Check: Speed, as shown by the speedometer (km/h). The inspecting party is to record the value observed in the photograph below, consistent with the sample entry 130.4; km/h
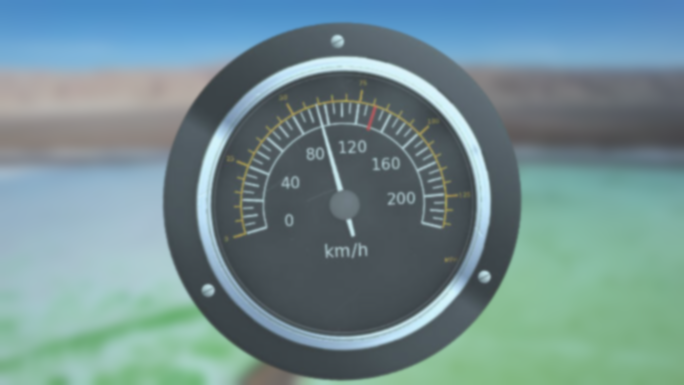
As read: 95; km/h
